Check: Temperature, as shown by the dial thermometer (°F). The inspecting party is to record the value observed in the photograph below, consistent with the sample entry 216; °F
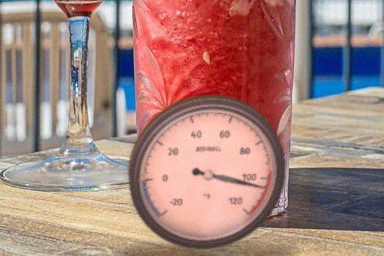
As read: 104; °F
